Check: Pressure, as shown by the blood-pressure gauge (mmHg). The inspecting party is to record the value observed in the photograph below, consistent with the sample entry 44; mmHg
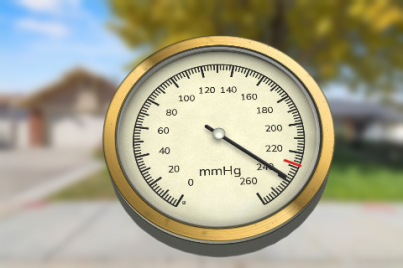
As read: 240; mmHg
